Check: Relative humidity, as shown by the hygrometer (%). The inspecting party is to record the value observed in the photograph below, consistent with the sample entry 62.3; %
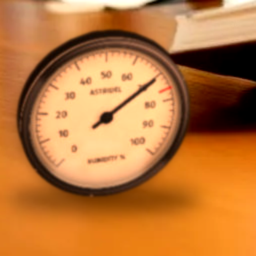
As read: 70; %
